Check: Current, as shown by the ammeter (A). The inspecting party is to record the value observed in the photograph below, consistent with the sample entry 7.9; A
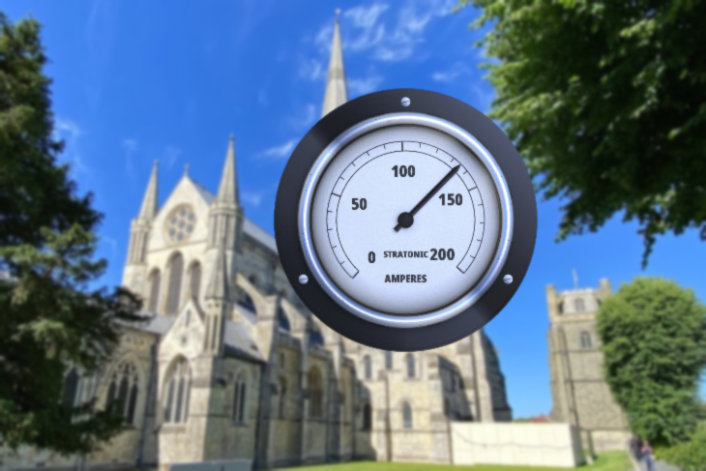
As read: 135; A
